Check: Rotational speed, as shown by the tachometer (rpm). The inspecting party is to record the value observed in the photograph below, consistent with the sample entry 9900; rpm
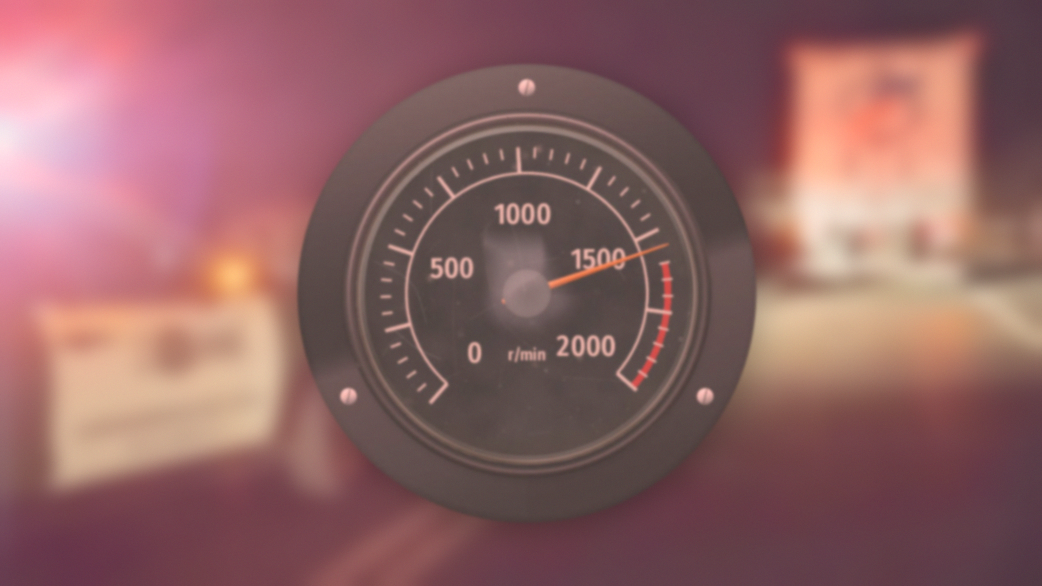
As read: 1550; rpm
